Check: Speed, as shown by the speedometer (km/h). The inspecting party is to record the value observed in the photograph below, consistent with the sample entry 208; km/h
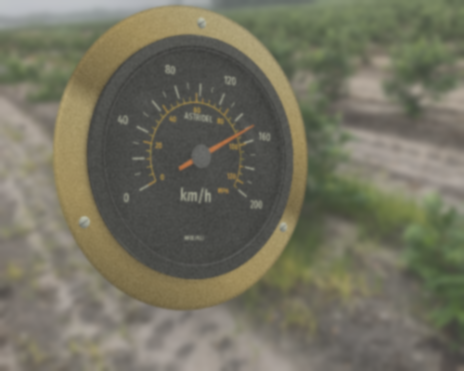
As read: 150; km/h
